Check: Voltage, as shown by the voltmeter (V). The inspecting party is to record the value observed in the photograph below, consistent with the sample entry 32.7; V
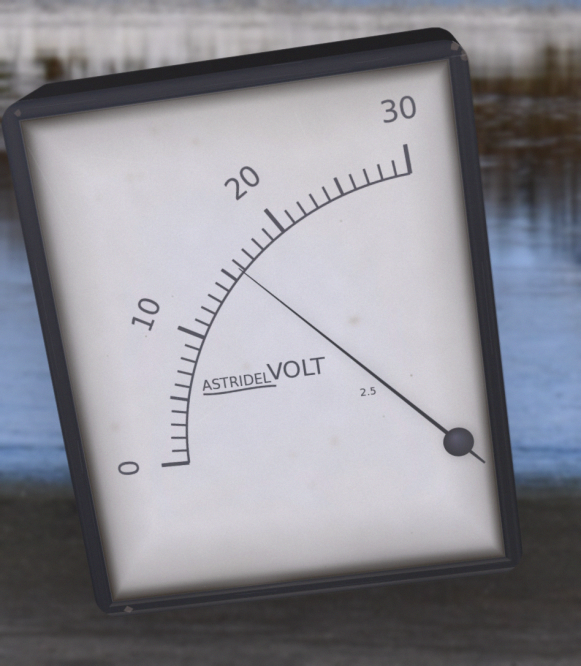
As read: 16; V
